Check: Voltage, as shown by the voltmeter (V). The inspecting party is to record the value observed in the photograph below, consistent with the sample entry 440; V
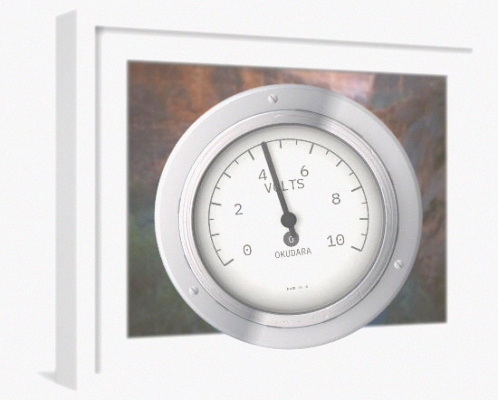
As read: 4.5; V
